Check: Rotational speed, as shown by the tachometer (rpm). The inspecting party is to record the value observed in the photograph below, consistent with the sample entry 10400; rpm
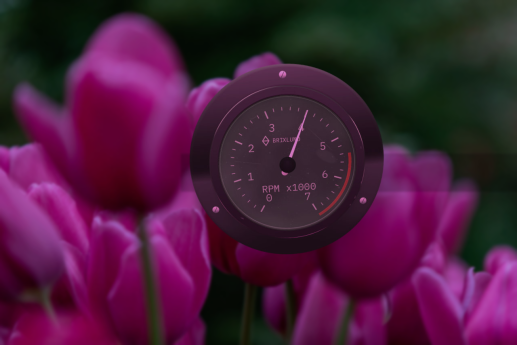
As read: 4000; rpm
